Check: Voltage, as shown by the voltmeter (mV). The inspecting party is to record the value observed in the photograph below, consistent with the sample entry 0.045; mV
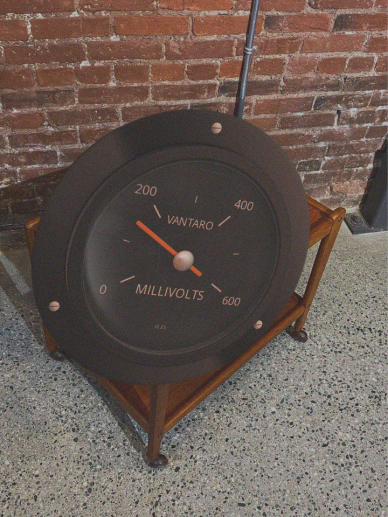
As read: 150; mV
